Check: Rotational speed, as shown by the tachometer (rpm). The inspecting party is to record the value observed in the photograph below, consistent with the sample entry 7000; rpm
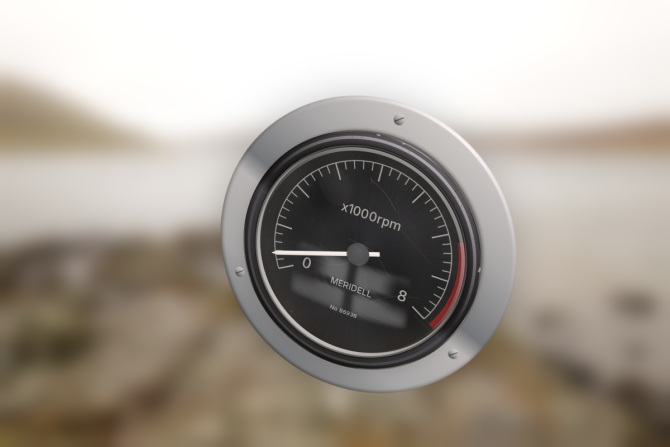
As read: 400; rpm
